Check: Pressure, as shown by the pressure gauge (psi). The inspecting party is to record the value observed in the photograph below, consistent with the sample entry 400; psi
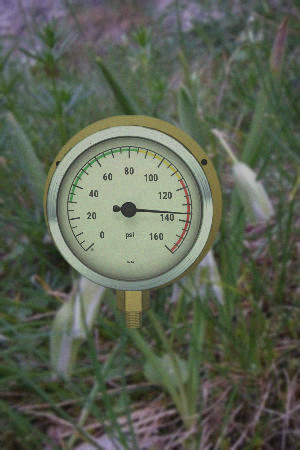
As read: 135; psi
